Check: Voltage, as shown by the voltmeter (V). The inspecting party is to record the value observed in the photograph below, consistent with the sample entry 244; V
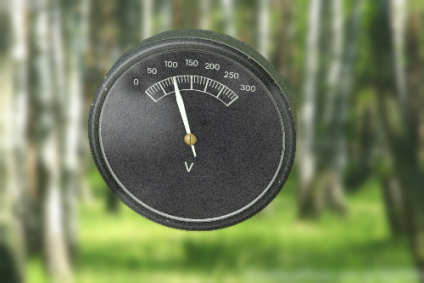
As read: 100; V
